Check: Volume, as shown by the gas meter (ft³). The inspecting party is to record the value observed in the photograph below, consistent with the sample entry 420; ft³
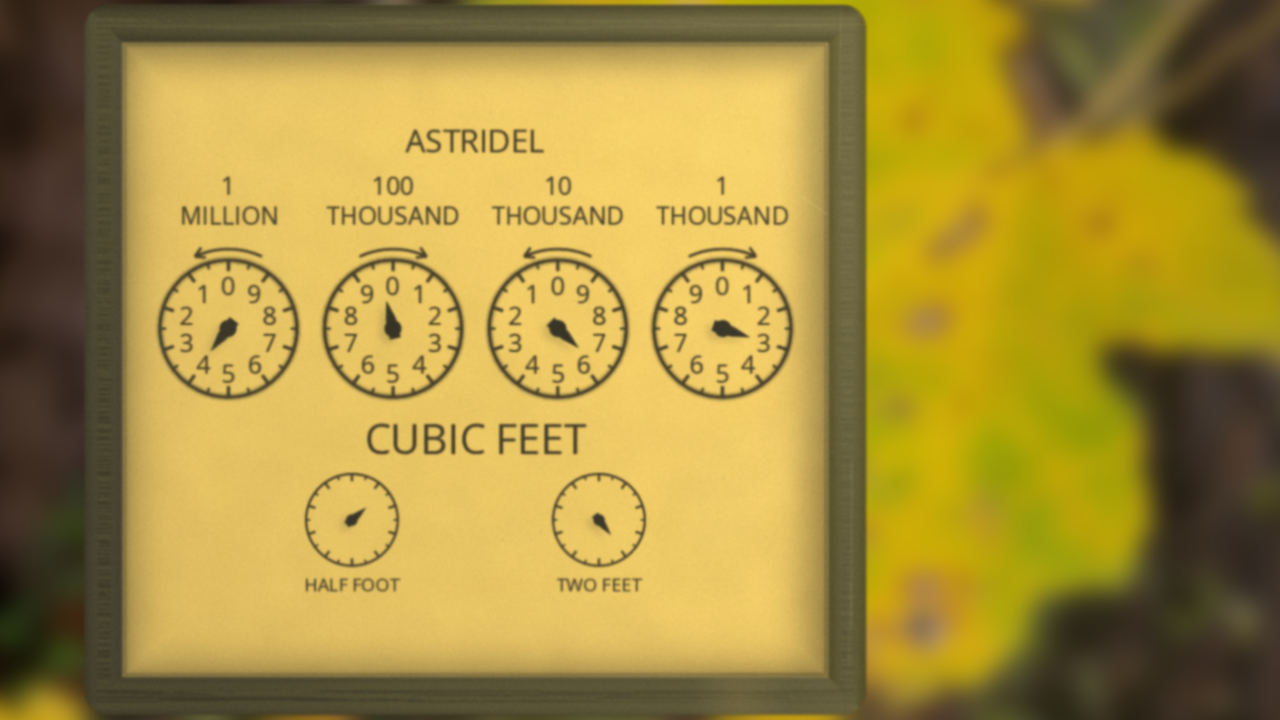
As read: 396300; ft³
